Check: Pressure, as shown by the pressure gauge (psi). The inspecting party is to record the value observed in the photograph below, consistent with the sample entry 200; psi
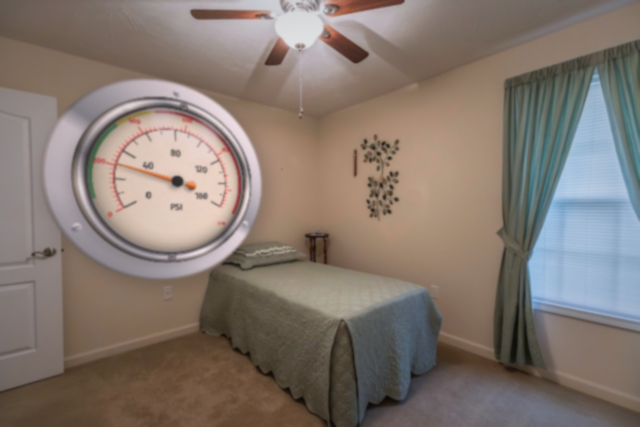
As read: 30; psi
